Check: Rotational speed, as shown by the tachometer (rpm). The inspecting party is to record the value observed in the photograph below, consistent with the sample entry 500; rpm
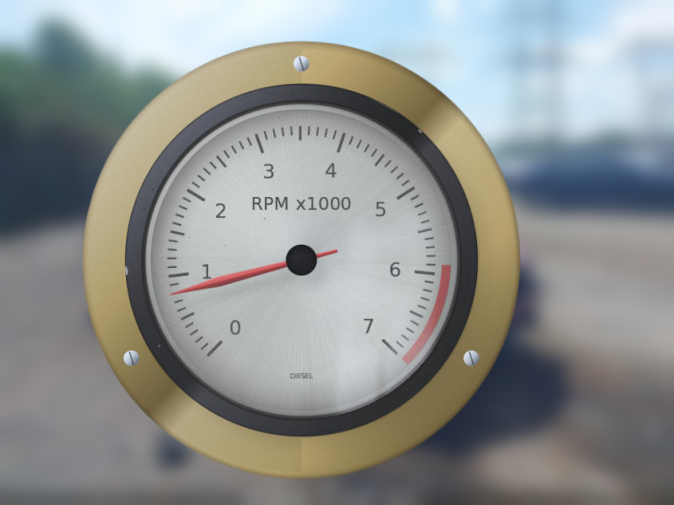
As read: 800; rpm
